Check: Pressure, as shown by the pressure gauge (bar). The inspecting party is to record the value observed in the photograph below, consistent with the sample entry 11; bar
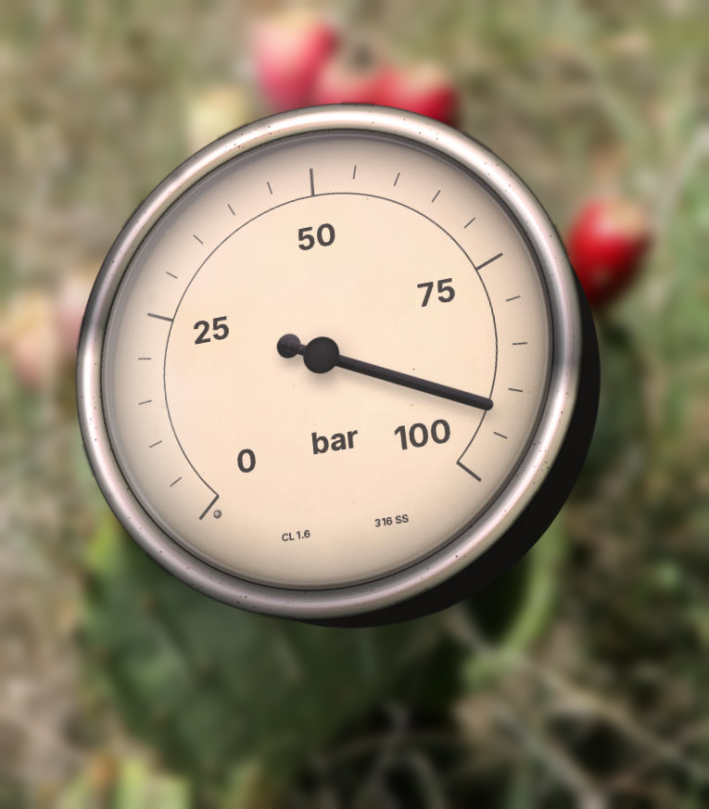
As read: 92.5; bar
